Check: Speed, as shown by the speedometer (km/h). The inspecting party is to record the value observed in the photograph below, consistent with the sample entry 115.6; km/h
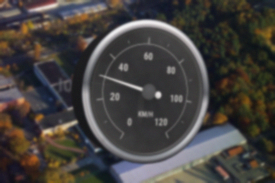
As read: 30; km/h
